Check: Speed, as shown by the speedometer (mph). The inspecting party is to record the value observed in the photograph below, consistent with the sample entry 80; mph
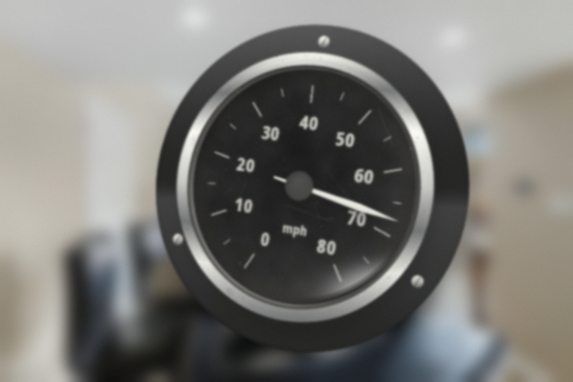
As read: 67.5; mph
